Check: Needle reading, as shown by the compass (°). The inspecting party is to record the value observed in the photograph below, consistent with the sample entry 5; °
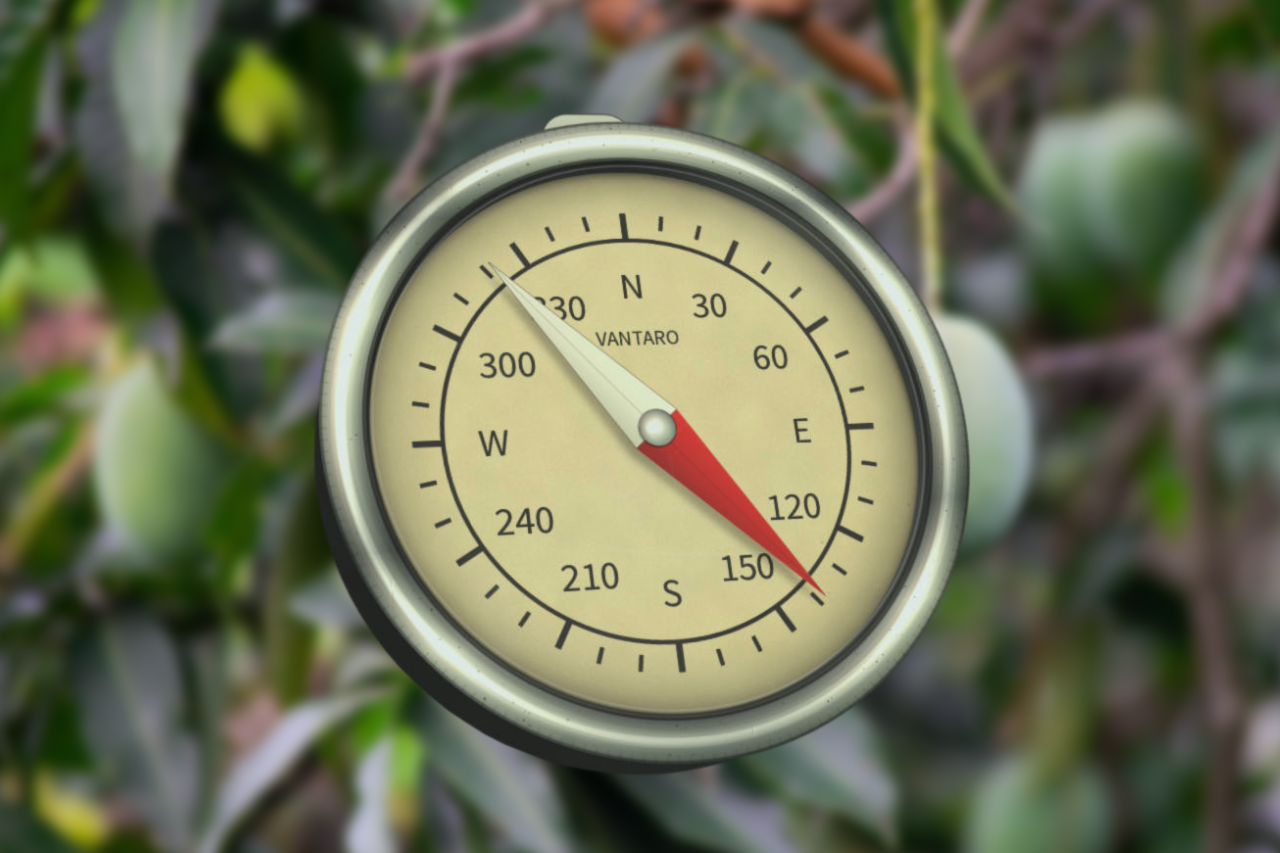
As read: 140; °
